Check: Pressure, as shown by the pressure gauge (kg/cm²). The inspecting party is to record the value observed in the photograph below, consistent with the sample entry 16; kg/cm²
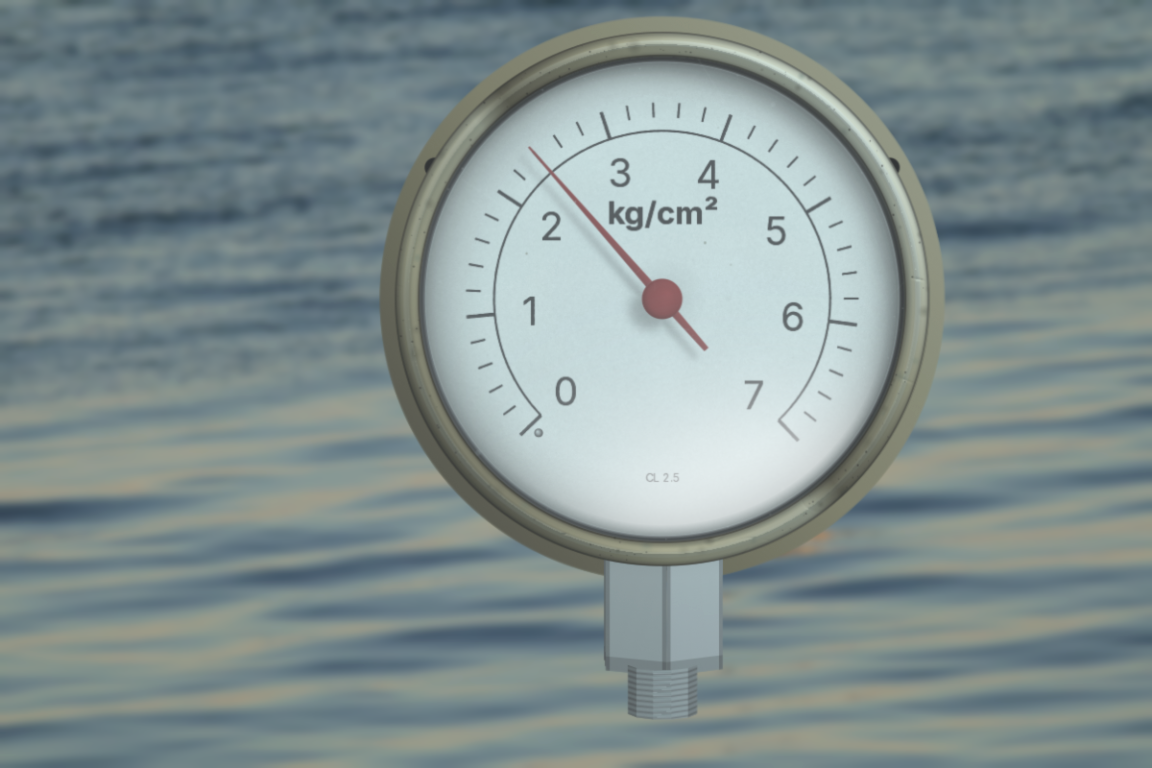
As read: 2.4; kg/cm²
